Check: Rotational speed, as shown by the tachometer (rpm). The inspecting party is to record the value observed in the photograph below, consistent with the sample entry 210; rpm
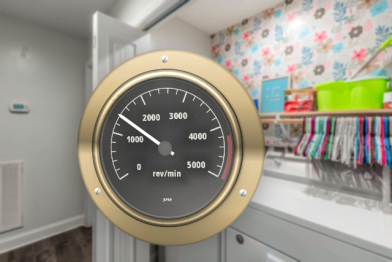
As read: 1400; rpm
